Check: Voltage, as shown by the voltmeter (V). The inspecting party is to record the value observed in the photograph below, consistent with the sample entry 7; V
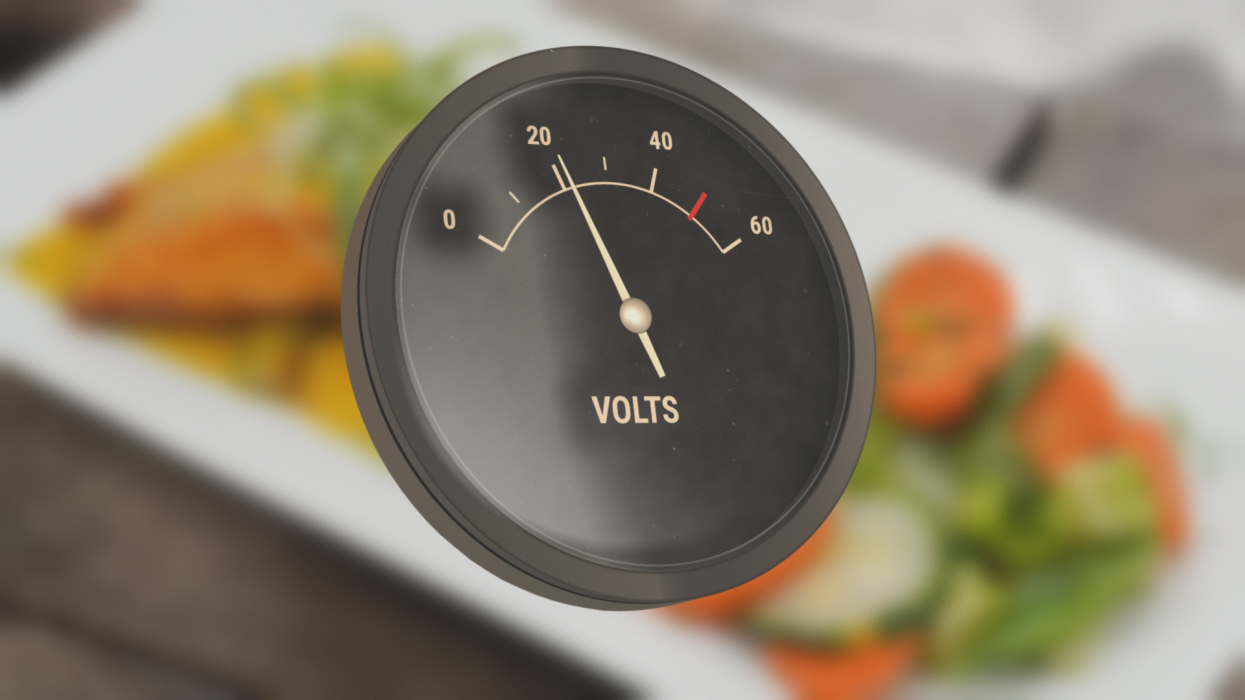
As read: 20; V
